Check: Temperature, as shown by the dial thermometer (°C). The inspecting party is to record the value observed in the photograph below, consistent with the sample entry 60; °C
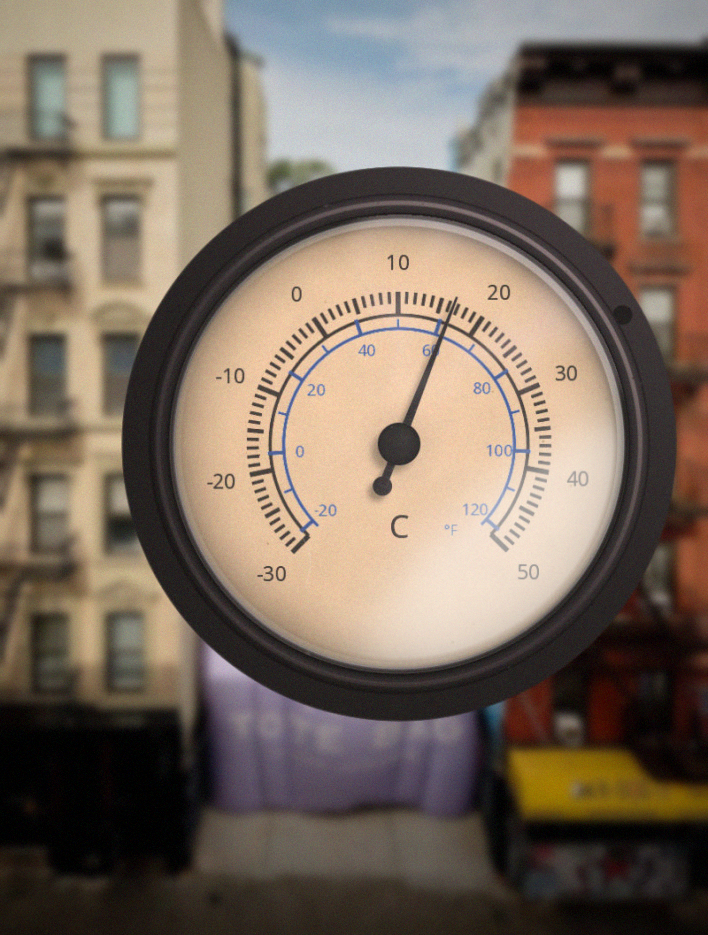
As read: 16.5; °C
